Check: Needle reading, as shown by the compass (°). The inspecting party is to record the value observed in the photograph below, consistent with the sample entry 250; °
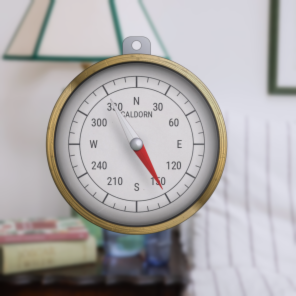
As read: 150; °
